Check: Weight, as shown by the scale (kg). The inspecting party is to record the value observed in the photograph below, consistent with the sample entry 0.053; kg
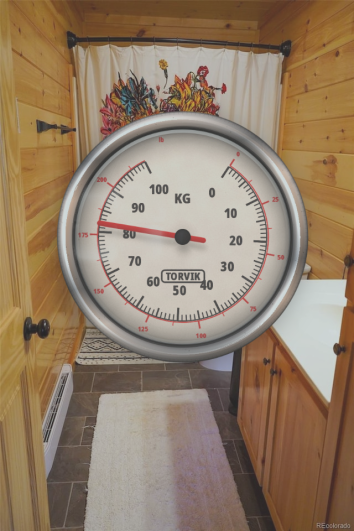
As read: 82; kg
